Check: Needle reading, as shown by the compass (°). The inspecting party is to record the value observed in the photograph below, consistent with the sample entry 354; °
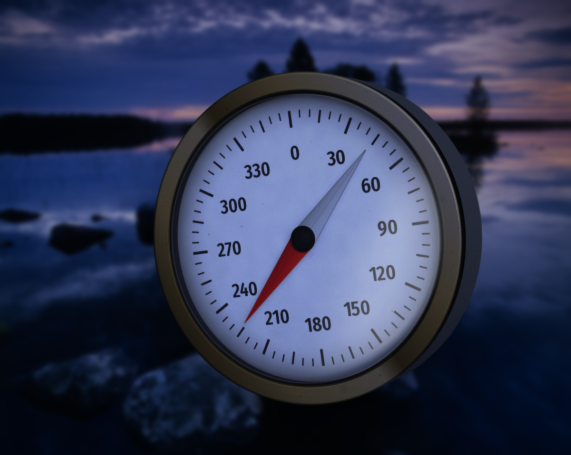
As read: 225; °
